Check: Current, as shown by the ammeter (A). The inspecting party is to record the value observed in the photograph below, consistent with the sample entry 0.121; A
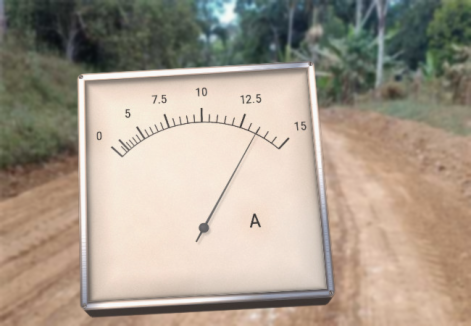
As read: 13.5; A
